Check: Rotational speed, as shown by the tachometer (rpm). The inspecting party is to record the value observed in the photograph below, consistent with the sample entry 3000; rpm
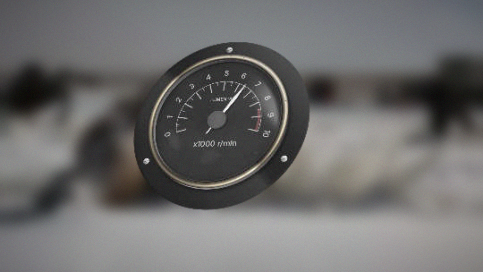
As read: 6500; rpm
